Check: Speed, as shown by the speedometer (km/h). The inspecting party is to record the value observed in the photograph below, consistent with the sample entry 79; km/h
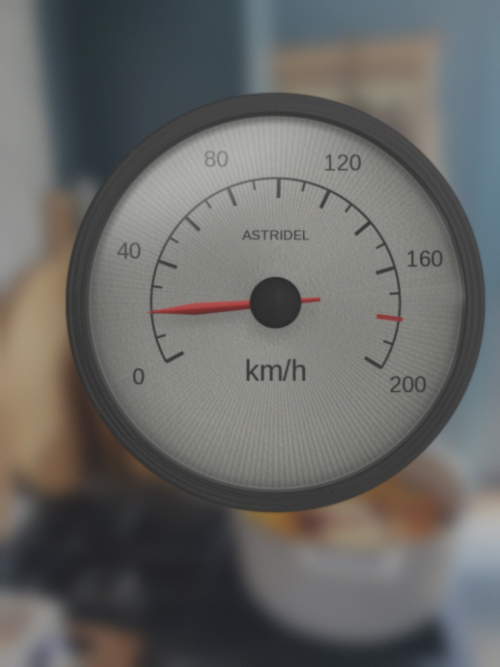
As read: 20; km/h
